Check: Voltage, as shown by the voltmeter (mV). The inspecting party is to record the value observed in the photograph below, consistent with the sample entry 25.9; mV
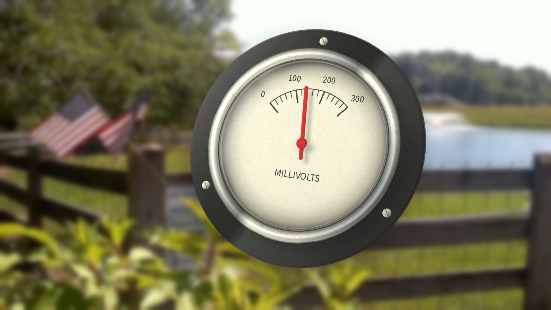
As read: 140; mV
